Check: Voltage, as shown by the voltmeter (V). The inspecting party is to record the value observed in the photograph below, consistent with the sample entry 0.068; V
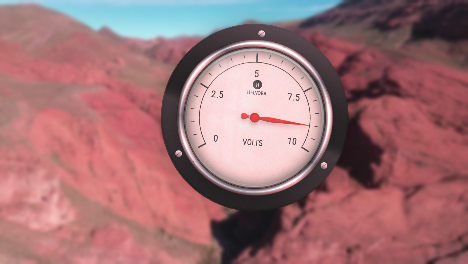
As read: 9; V
